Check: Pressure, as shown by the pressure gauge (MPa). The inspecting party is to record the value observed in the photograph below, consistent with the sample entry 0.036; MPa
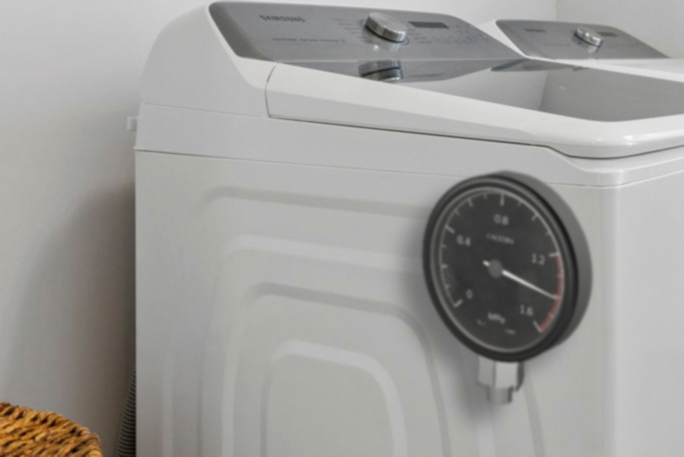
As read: 1.4; MPa
